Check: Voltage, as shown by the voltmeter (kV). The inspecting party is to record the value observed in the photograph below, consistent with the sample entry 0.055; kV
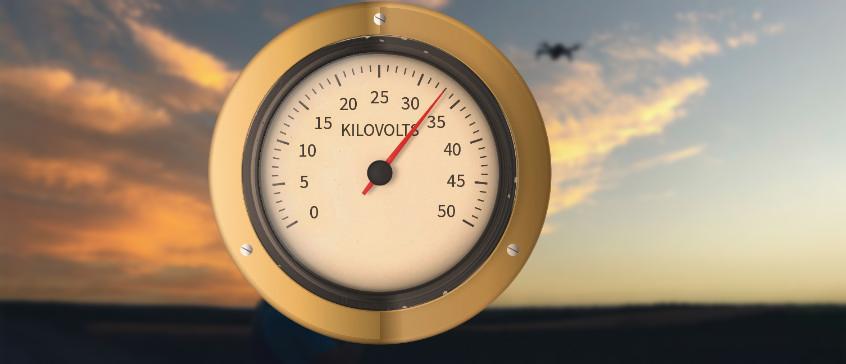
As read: 33; kV
